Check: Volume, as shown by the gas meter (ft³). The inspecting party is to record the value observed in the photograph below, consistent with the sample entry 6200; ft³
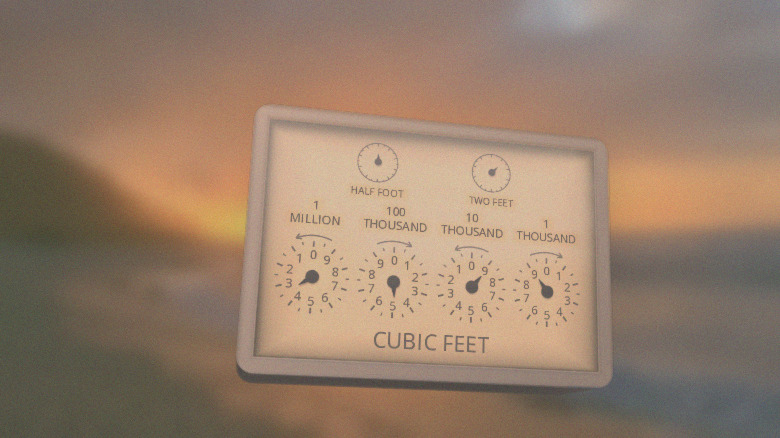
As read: 348900; ft³
